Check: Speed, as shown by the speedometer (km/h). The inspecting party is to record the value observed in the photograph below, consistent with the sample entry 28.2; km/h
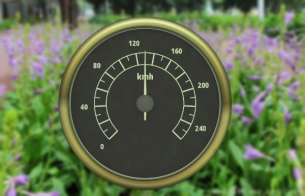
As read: 130; km/h
